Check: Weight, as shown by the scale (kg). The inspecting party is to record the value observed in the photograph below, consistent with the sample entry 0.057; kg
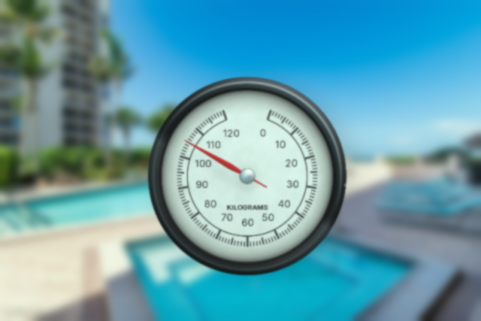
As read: 105; kg
